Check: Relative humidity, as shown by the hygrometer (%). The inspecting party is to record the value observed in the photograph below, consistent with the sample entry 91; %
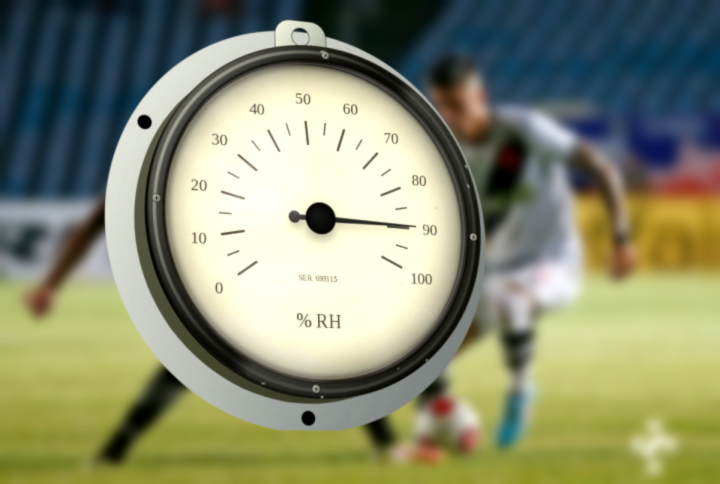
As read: 90; %
